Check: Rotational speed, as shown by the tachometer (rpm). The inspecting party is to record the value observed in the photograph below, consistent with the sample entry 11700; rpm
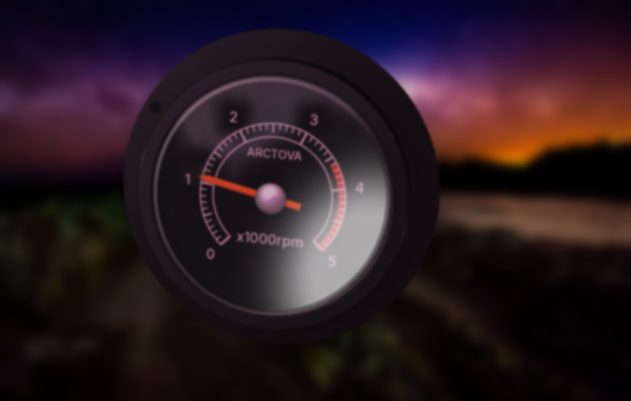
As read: 1100; rpm
